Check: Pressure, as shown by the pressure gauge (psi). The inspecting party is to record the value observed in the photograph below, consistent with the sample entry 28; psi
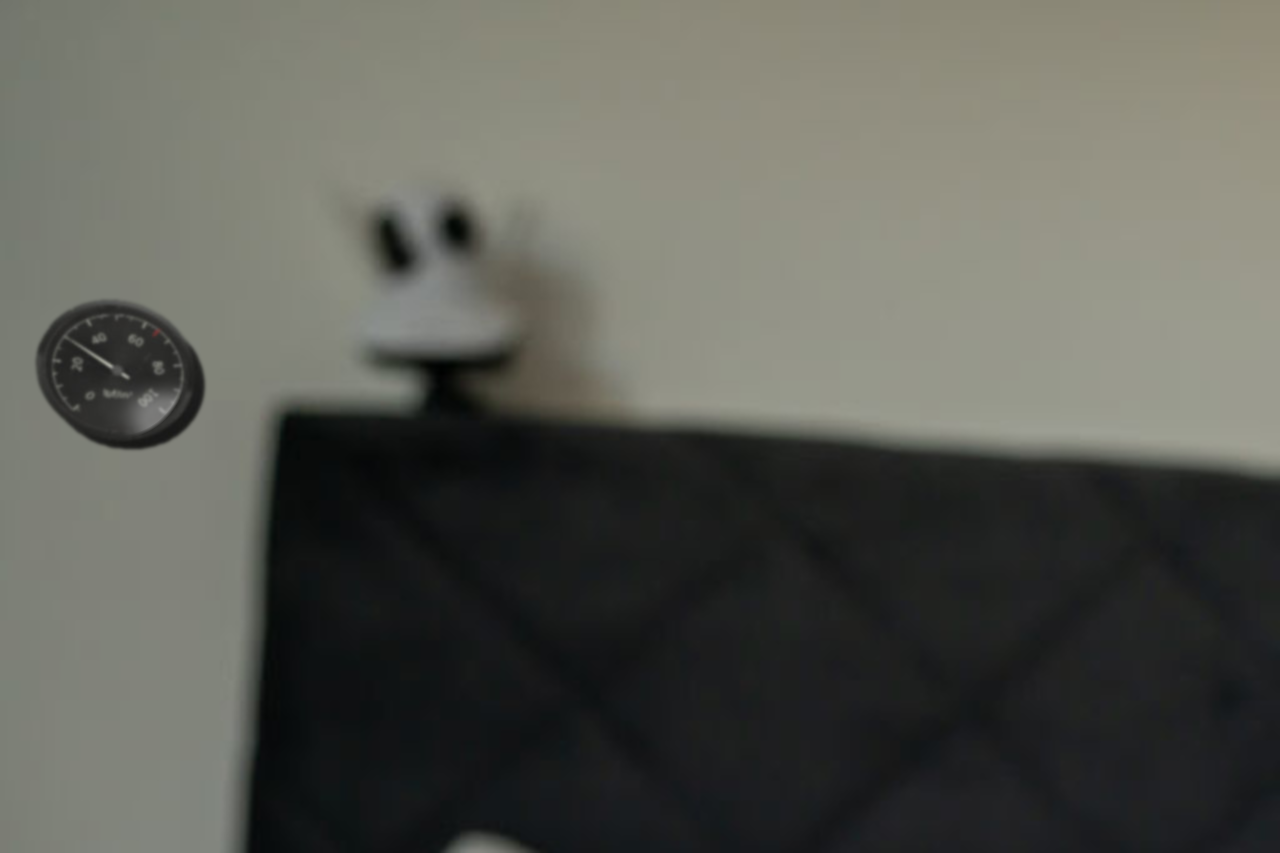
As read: 30; psi
